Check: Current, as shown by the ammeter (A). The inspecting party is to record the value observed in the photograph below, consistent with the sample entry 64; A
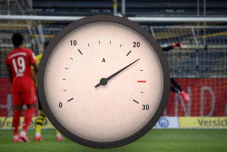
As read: 22; A
